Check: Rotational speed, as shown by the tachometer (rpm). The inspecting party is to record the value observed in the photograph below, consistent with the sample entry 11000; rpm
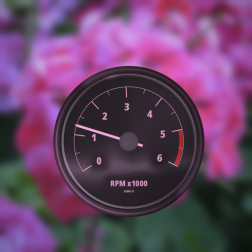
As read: 1250; rpm
